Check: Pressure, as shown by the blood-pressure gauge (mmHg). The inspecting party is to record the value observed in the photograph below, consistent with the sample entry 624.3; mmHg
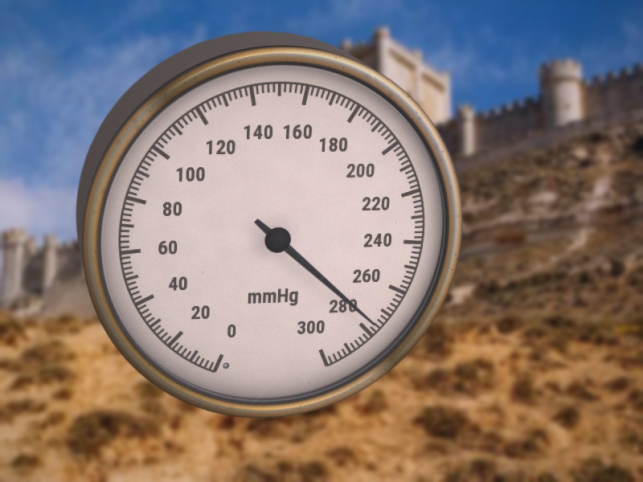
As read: 276; mmHg
